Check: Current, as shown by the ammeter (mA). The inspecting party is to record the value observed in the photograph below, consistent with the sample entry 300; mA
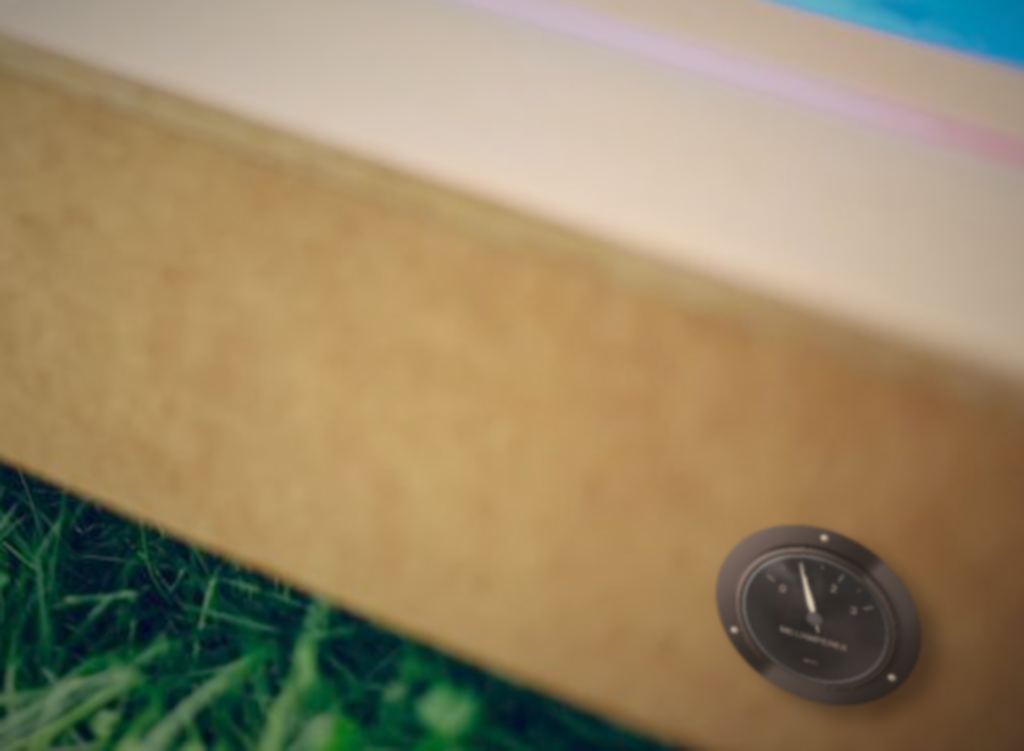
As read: 1; mA
